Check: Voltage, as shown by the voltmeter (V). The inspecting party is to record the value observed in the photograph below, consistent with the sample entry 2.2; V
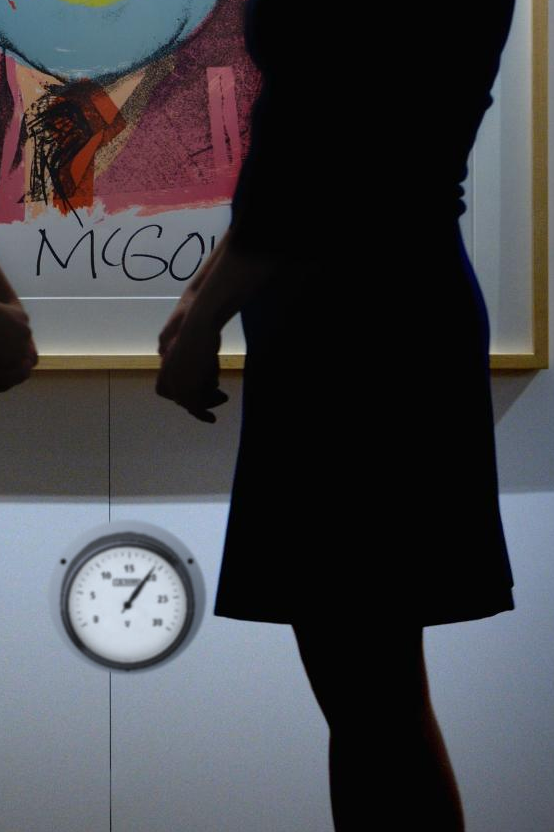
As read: 19; V
